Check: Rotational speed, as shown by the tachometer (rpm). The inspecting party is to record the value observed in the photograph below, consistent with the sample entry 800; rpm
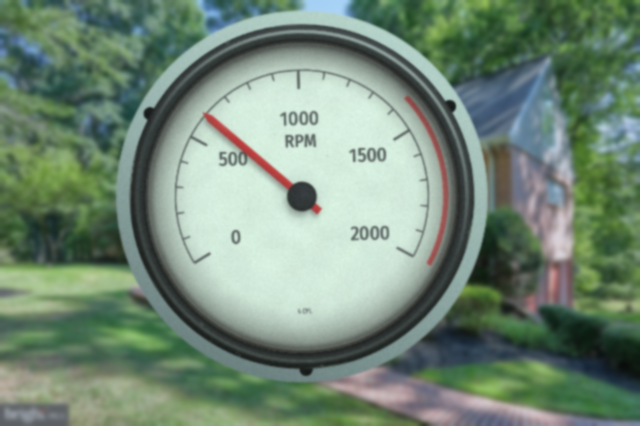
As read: 600; rpm
